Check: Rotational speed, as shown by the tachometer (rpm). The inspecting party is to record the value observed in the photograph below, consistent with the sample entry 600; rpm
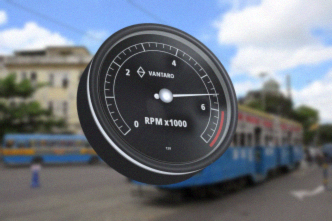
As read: 5600; rpm
